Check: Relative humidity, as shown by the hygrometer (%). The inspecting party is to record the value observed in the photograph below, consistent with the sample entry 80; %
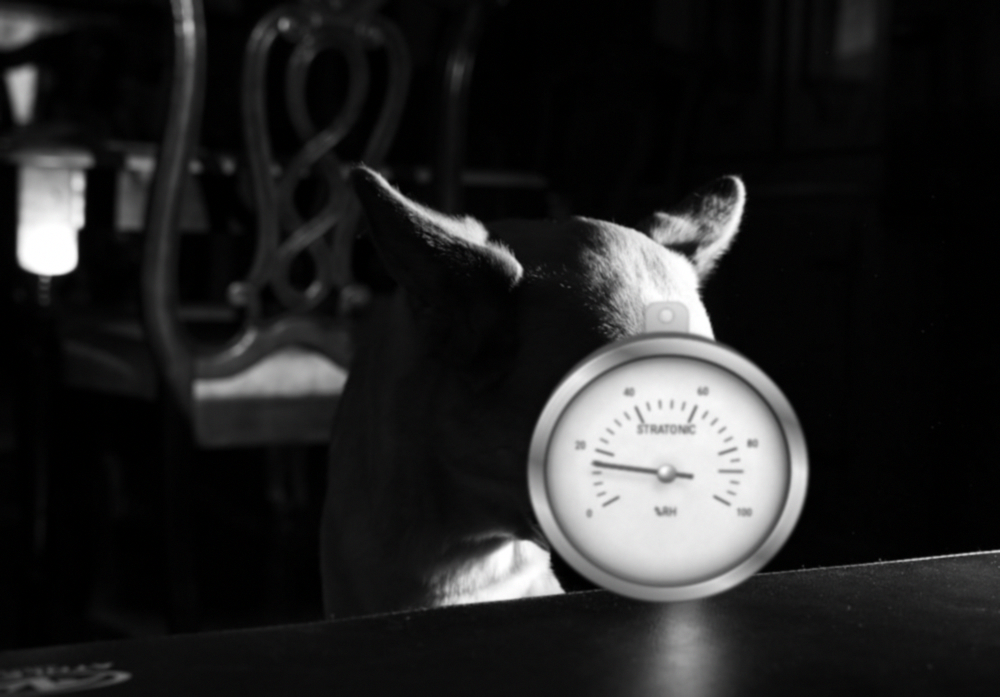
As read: 16; %
